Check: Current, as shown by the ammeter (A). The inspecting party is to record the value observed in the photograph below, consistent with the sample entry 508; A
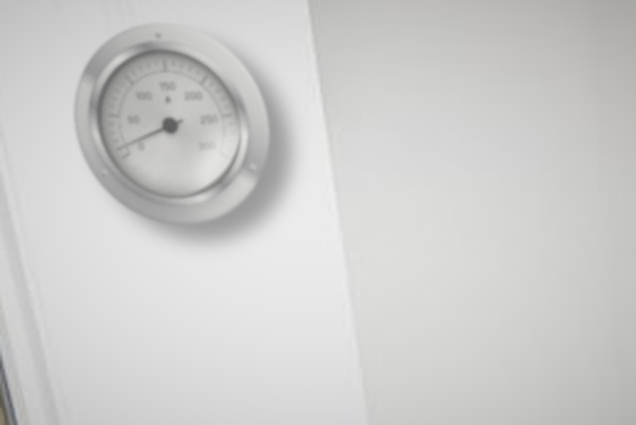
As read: 10; A
